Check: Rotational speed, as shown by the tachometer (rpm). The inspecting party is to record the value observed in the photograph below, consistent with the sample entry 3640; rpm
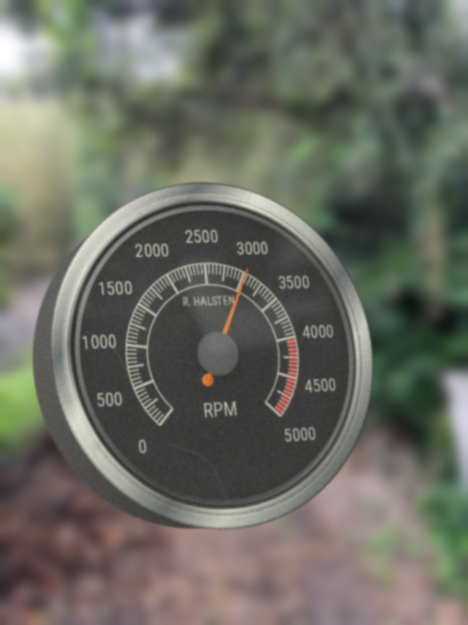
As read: 3000; rpm
